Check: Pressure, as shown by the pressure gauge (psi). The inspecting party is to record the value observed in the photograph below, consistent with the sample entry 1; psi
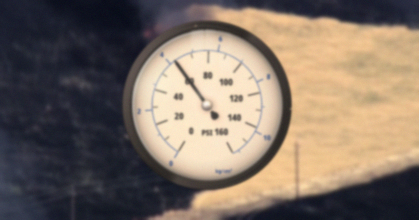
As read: 60; psi
